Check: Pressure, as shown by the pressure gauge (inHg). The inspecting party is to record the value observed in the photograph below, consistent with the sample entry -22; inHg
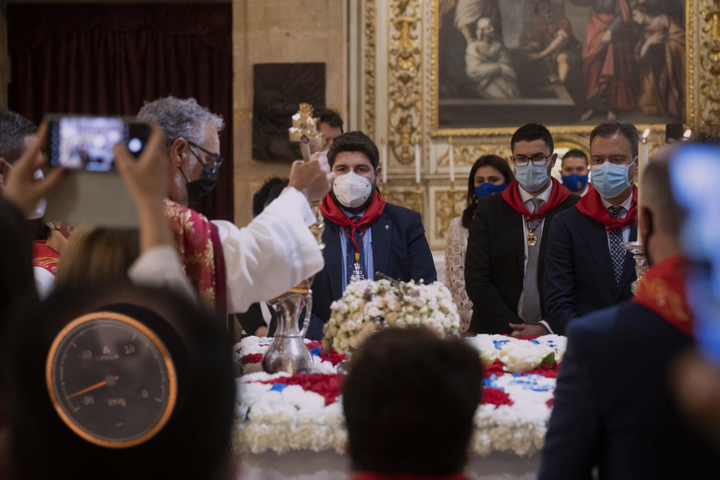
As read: -28; inHg
